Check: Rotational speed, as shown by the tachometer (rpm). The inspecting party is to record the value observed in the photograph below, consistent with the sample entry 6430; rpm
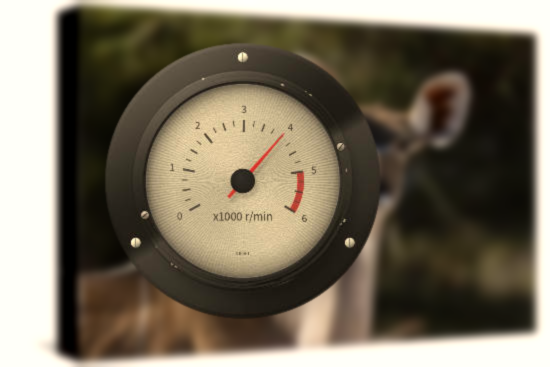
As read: 4000; rpm
